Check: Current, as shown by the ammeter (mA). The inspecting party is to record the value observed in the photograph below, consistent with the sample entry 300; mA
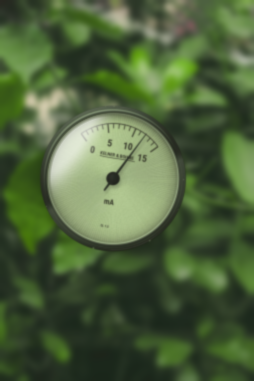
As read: 12; mA
